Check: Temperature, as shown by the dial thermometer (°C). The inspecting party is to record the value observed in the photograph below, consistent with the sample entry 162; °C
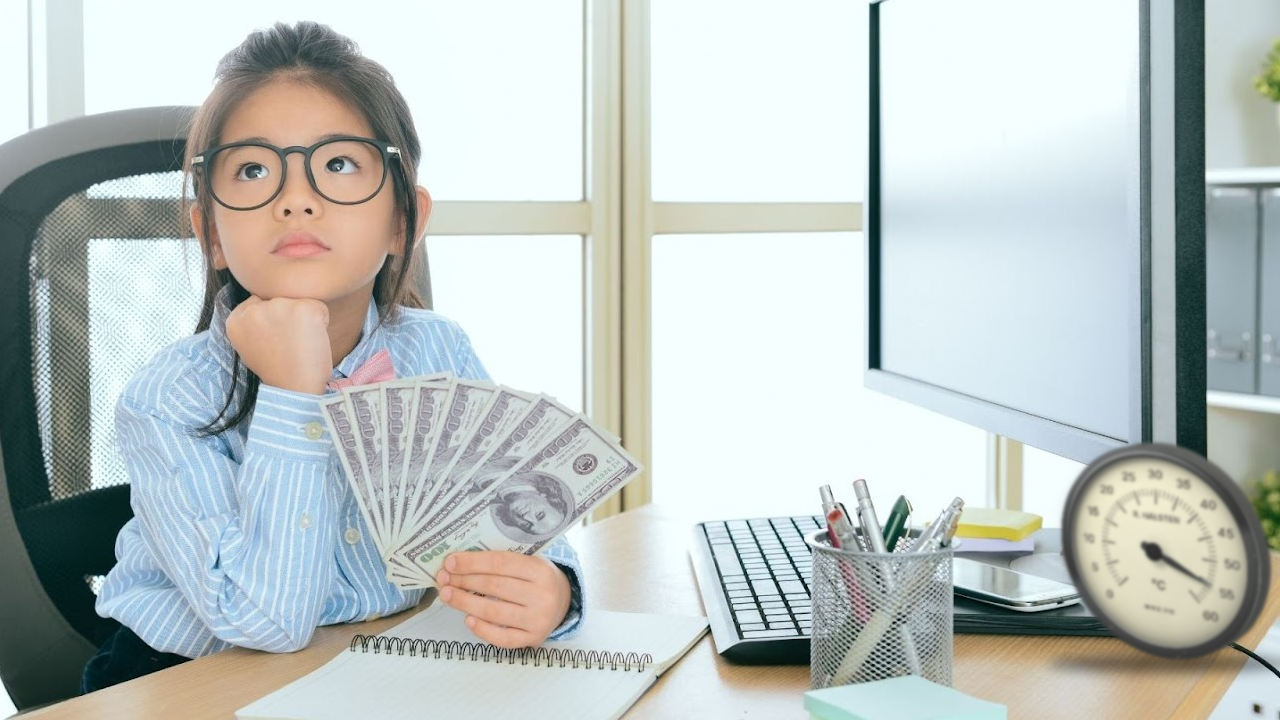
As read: 55; °C
